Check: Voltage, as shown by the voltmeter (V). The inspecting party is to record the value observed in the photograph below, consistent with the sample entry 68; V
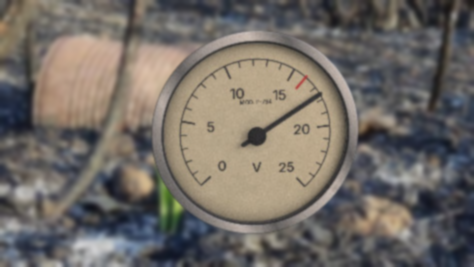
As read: 17.5; V
